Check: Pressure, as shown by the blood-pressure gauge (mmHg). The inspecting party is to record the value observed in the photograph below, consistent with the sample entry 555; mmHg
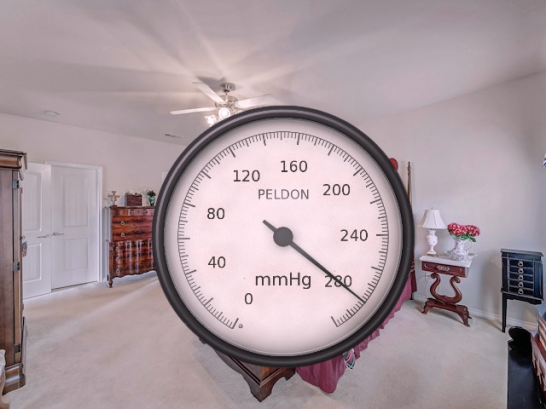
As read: 280; mmHg
